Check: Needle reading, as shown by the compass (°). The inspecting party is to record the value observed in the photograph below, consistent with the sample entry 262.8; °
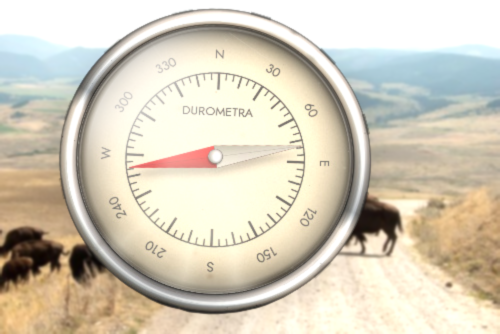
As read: 260; °
